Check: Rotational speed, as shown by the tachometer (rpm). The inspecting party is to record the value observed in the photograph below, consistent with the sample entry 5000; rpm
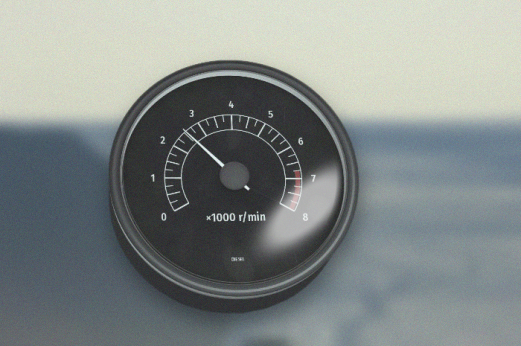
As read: 2500; rpm
